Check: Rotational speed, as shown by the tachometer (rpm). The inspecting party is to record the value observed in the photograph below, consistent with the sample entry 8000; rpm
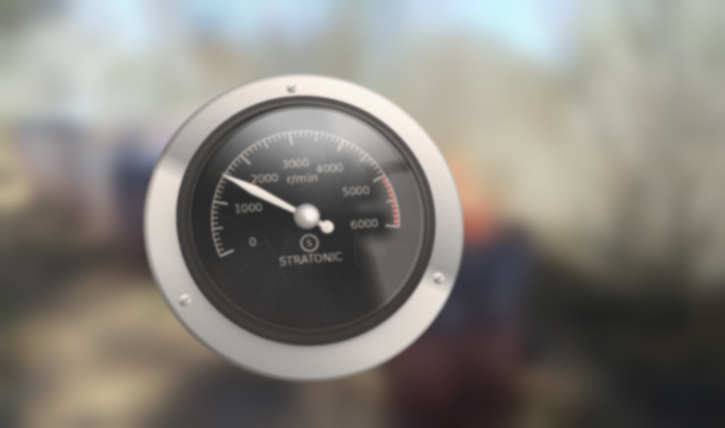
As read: 1500; rpm
